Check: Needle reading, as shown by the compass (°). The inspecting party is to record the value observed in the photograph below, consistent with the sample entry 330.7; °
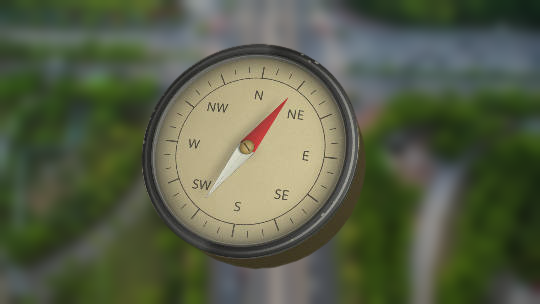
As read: 30; °
